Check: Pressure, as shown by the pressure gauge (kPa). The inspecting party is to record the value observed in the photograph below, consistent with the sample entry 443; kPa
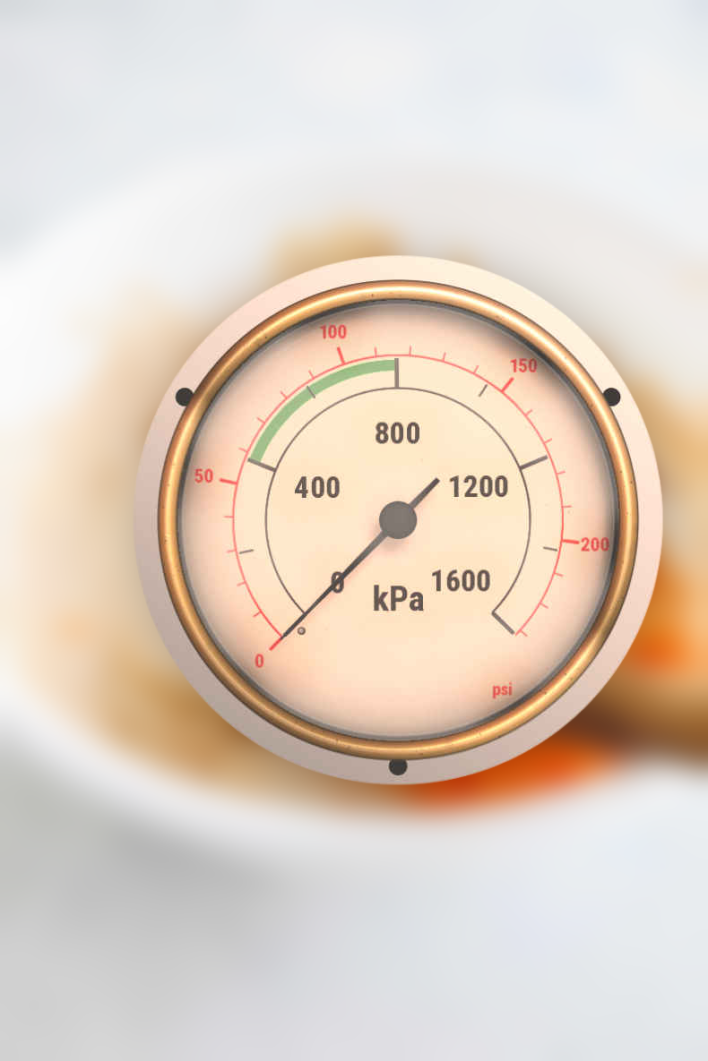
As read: 0; kPa
